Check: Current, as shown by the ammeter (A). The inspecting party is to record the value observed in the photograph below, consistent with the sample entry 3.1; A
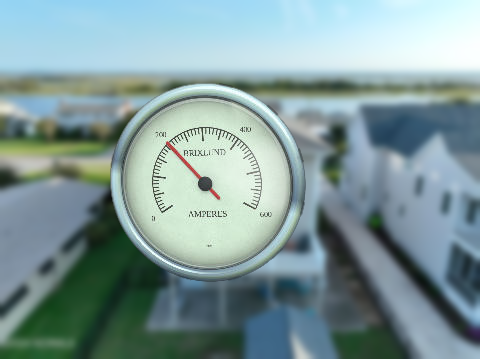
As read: 200; A
